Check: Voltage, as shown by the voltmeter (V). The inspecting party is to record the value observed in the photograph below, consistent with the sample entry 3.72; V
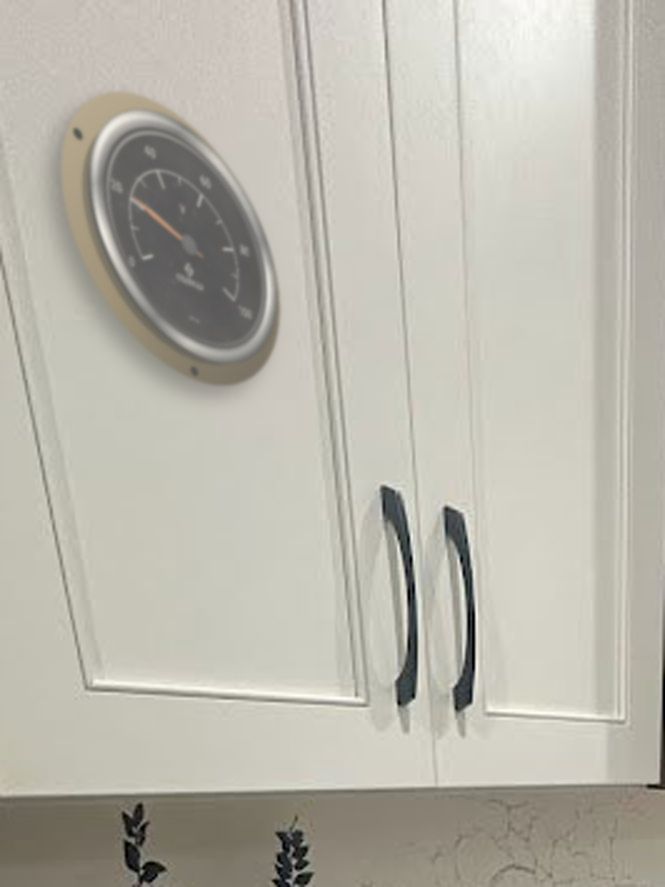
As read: 20; V
